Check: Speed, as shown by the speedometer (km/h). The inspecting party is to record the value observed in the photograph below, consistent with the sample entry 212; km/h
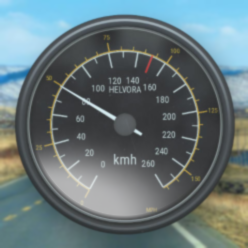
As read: 80; km/h
